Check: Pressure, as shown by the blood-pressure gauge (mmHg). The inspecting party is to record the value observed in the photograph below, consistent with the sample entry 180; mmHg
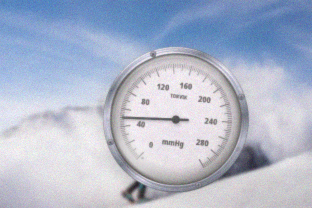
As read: 50; mmHg
